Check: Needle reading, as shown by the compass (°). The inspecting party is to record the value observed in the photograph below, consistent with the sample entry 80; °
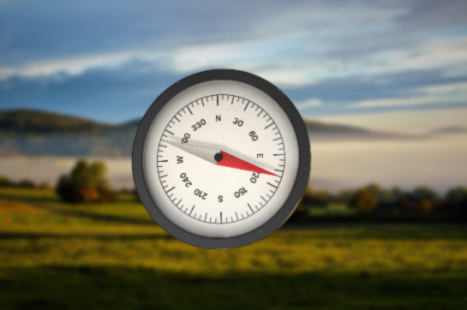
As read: 110; °
